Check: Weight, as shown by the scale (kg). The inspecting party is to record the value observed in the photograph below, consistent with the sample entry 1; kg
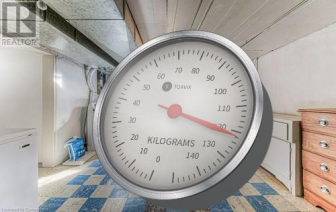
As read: 122; kg
